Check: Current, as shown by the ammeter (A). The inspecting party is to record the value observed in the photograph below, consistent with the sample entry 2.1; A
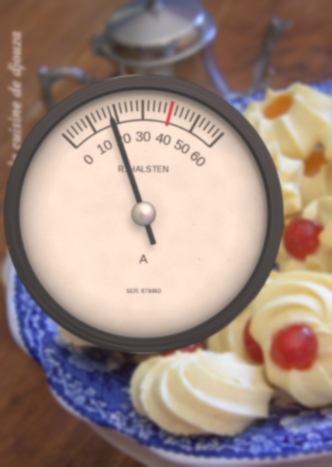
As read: 18; A
